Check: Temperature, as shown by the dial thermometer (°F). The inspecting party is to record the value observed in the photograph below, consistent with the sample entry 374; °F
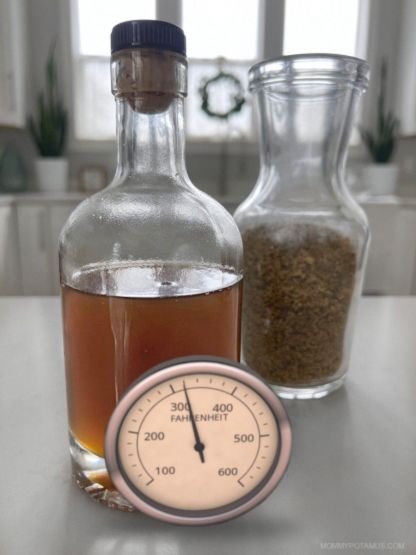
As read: 320; °F
